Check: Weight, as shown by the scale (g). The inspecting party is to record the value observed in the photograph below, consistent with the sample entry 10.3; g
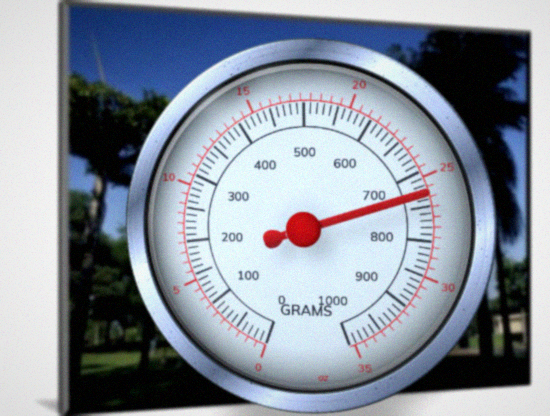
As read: 730; g
